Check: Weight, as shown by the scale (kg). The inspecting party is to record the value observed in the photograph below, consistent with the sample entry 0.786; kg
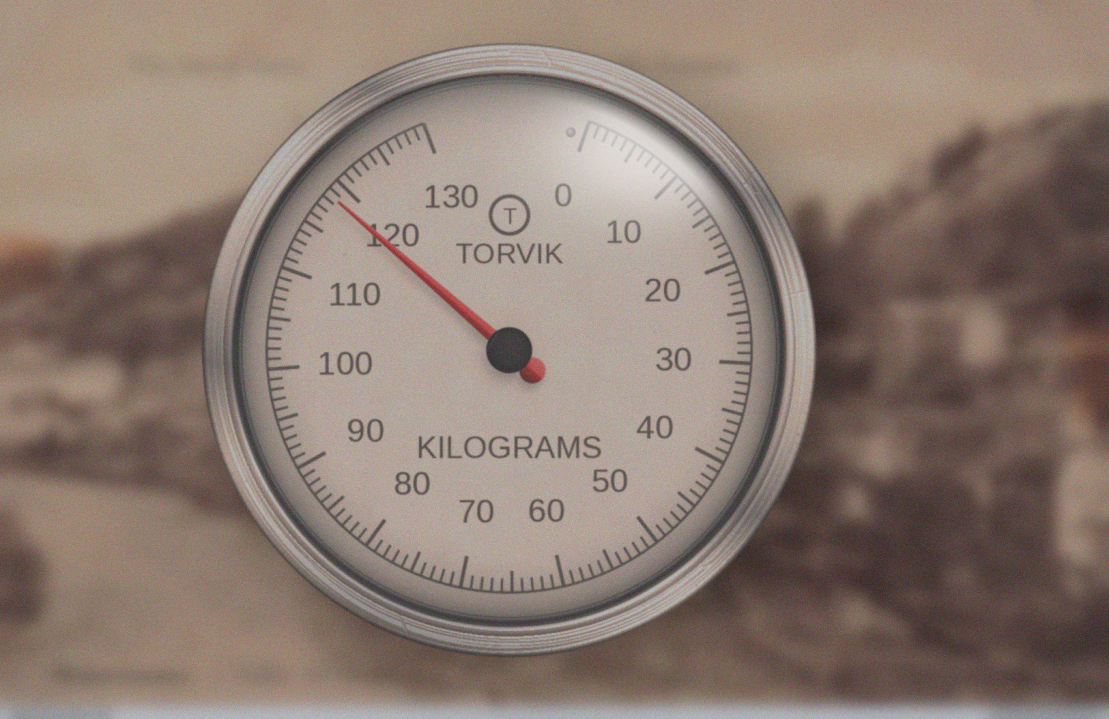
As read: 118.5; kg
